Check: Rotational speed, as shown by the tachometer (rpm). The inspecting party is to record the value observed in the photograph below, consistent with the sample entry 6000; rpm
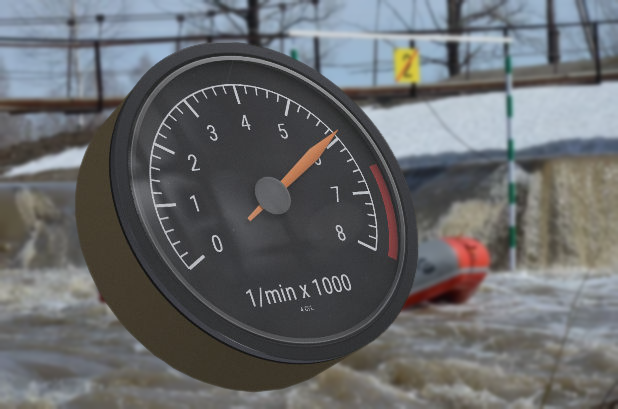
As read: 5900; rpm
